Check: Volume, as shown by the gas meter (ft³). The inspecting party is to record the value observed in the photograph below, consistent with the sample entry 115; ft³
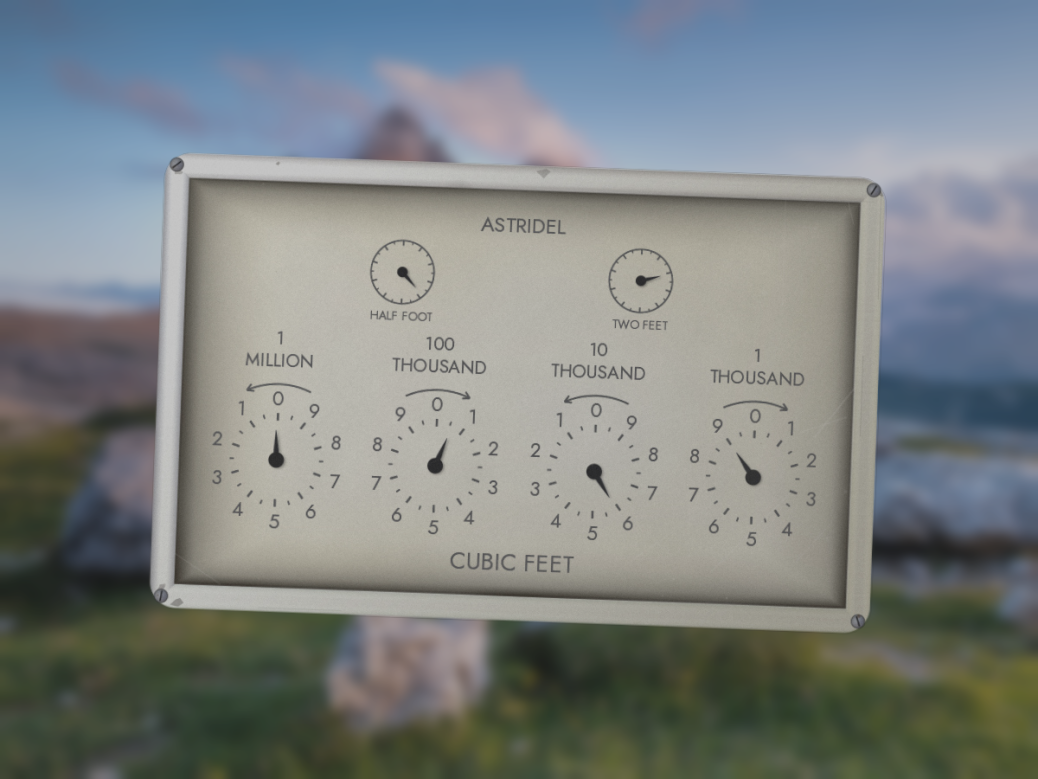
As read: 5900; ft³
